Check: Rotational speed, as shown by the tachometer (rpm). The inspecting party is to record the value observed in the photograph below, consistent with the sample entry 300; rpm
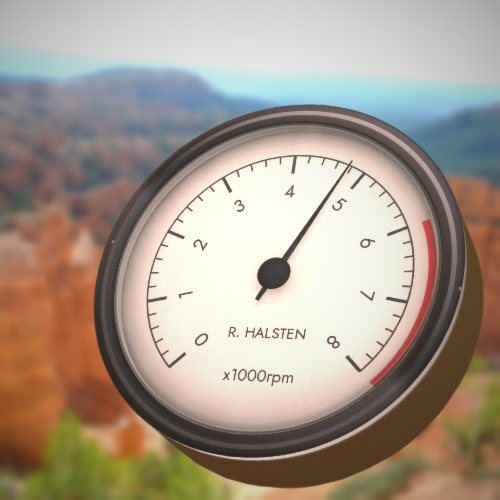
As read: 4800; rpm
